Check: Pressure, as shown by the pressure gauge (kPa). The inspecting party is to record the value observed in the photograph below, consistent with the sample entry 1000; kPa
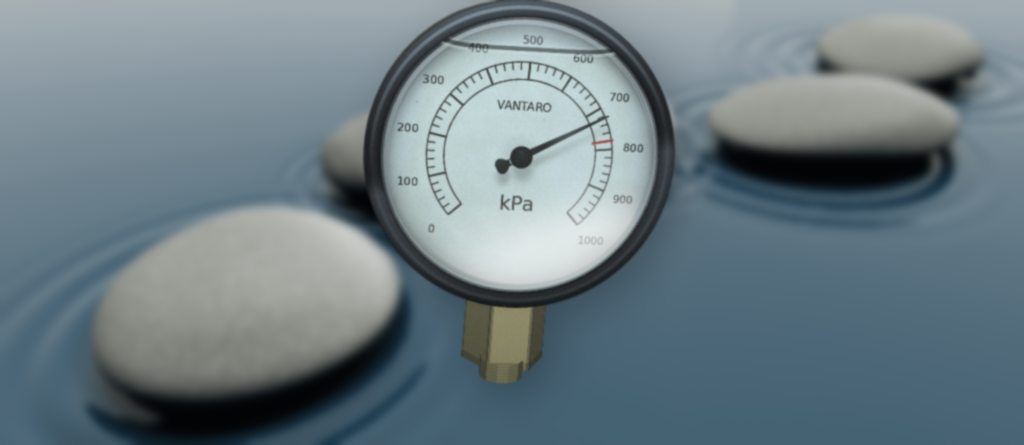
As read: 720; kPa
